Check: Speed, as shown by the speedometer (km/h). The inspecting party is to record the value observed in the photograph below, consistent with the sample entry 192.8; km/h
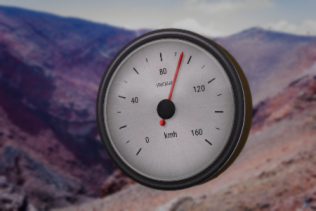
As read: 95; km/h
